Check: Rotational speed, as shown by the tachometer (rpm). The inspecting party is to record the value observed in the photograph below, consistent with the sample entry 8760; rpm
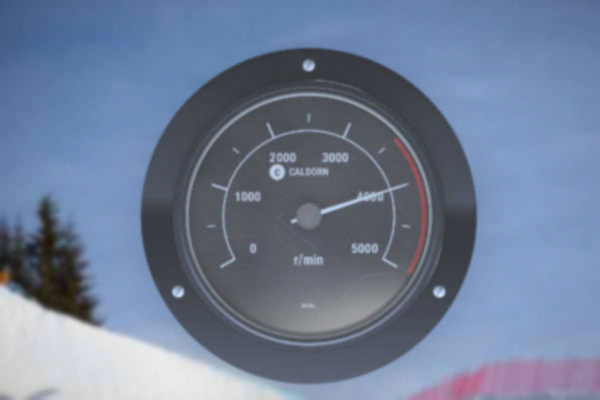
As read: 4000; rpm
